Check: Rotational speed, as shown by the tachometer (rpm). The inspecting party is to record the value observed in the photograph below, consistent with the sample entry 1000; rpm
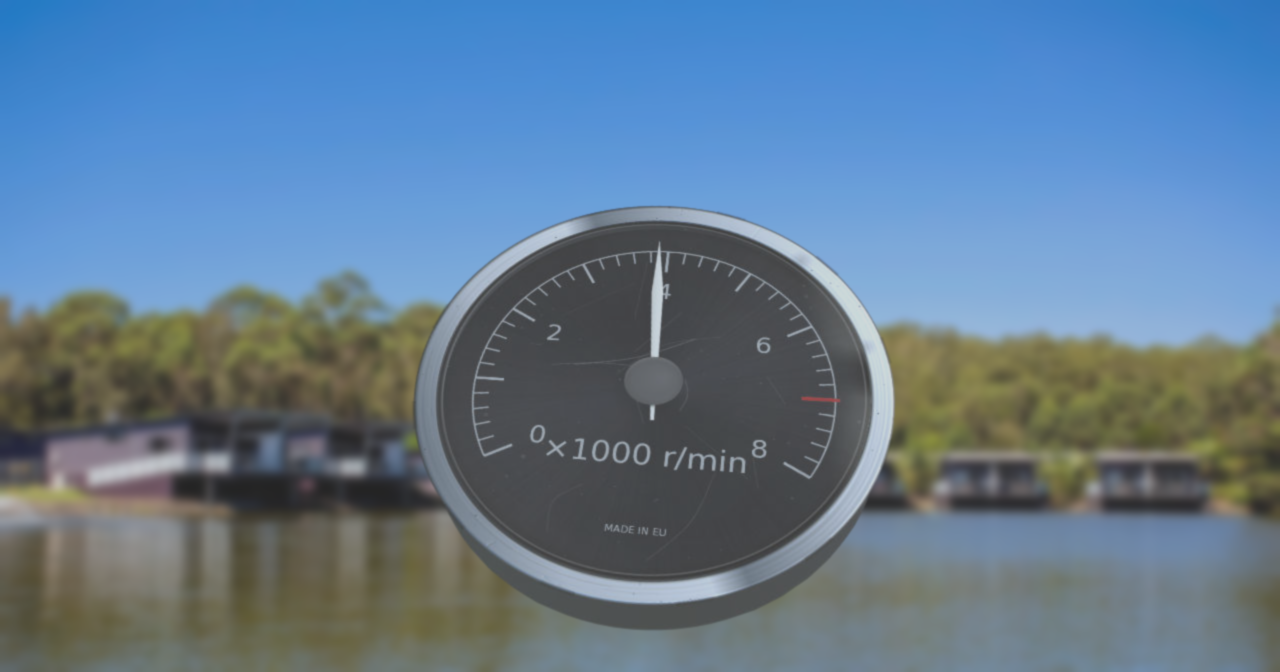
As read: 3900; rpm
